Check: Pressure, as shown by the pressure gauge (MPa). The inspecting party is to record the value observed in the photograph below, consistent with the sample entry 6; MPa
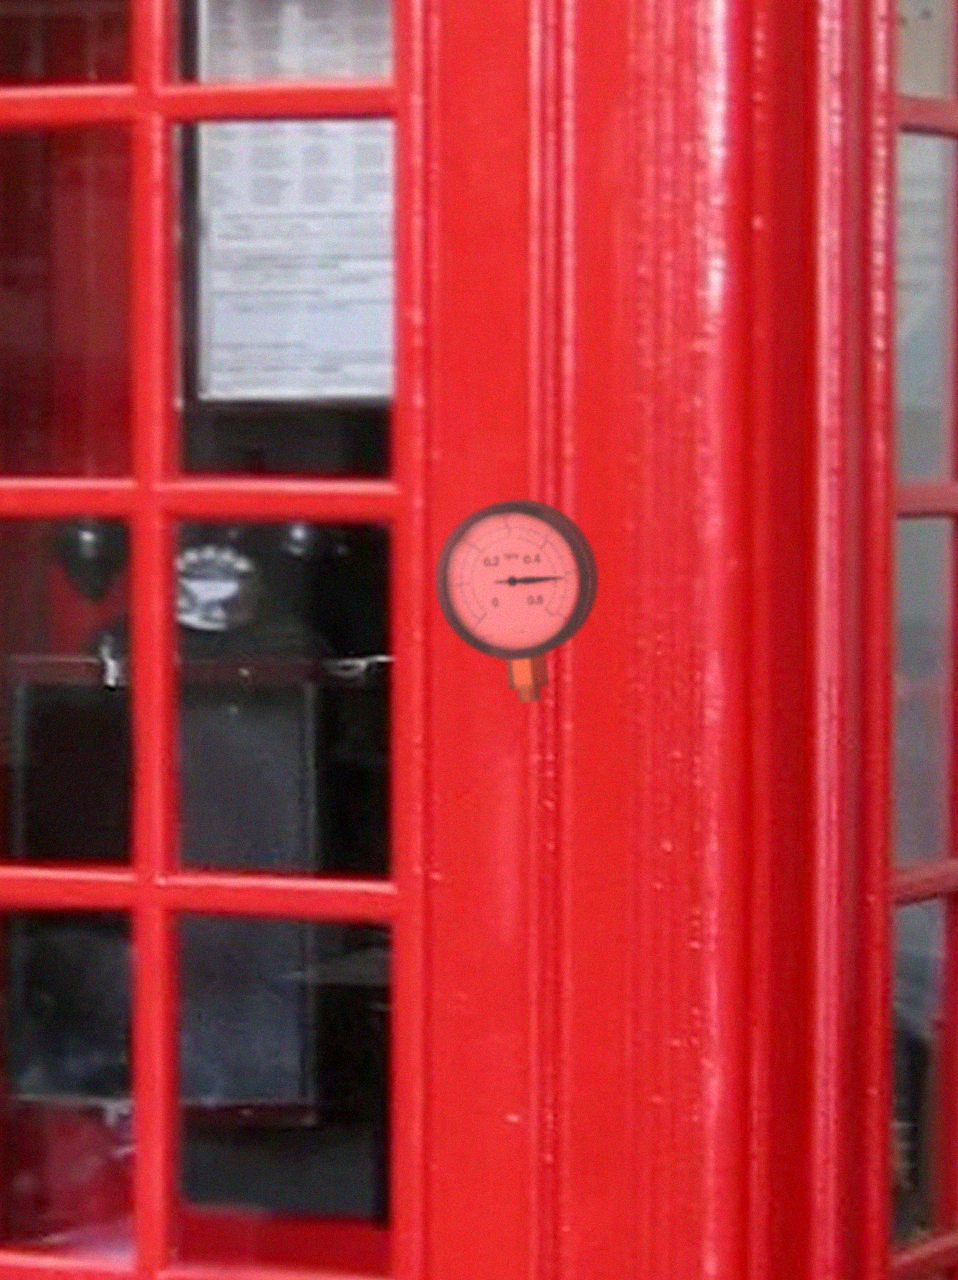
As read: 0.5; MPa
